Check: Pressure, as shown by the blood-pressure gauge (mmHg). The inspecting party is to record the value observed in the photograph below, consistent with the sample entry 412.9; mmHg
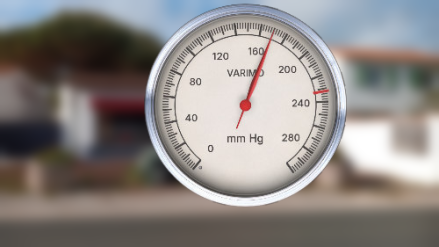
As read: 170; mmHg
